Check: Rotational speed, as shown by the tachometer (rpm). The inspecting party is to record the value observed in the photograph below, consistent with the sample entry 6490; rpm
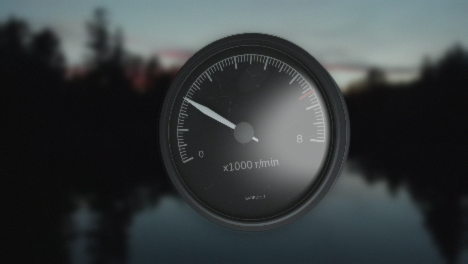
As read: 2000; rpm
